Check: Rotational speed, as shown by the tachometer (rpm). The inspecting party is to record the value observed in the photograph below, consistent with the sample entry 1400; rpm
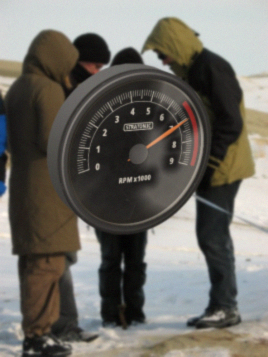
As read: 7000; rpm
